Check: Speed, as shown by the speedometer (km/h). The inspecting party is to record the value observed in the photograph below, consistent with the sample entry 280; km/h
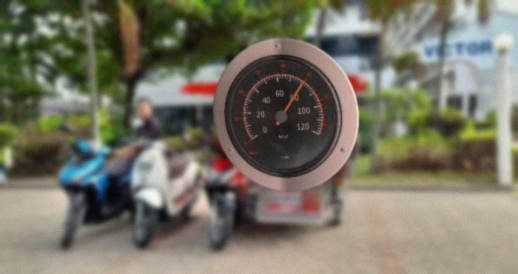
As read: 80; km/h
